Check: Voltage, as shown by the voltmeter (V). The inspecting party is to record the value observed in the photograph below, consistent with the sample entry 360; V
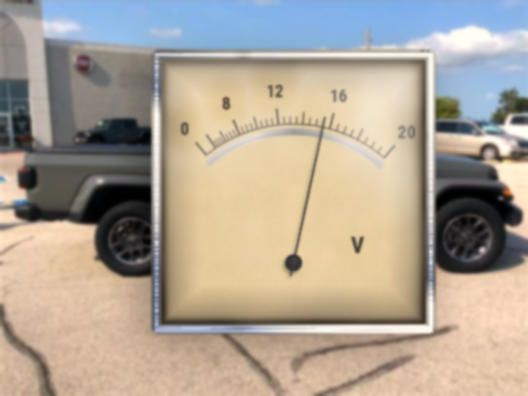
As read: 15.5; V
